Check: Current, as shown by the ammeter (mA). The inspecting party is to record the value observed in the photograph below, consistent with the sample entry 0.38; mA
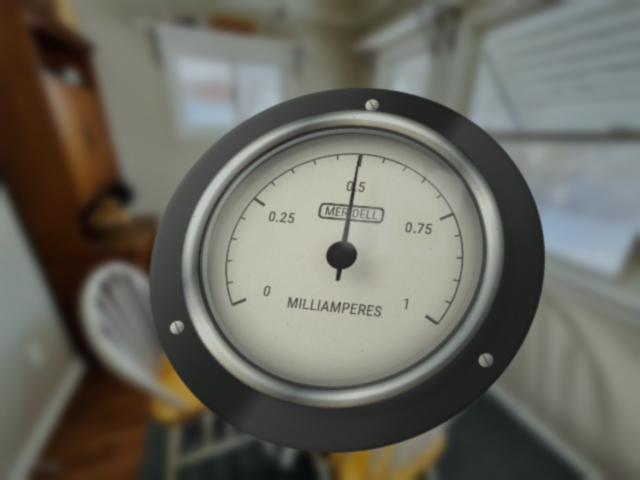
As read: 0.5; mA
